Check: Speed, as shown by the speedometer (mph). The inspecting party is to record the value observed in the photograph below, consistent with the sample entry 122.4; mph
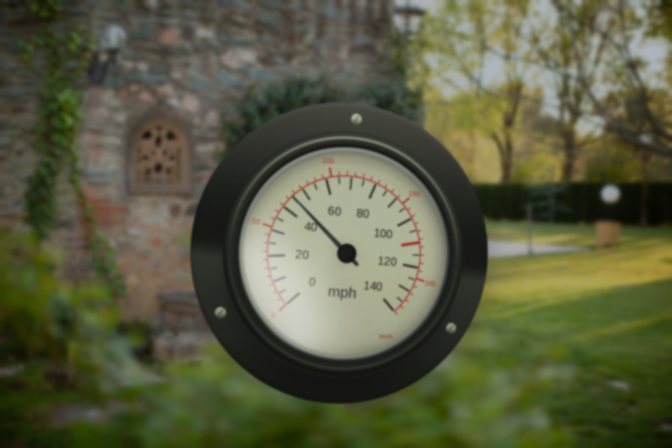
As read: 45; mph
